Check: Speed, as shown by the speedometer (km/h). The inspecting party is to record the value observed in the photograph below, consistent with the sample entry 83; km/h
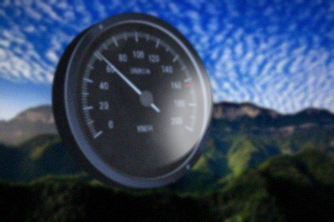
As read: 60; km/h
